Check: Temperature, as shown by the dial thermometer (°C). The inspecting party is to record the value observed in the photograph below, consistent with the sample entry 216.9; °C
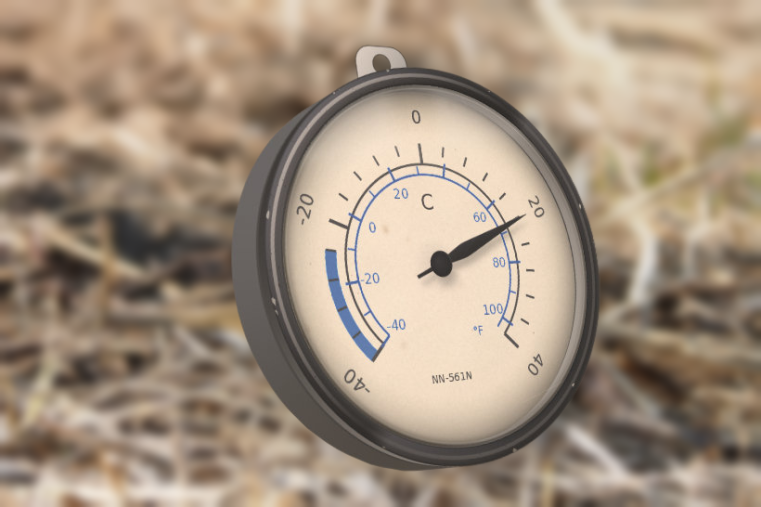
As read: 20; °C
